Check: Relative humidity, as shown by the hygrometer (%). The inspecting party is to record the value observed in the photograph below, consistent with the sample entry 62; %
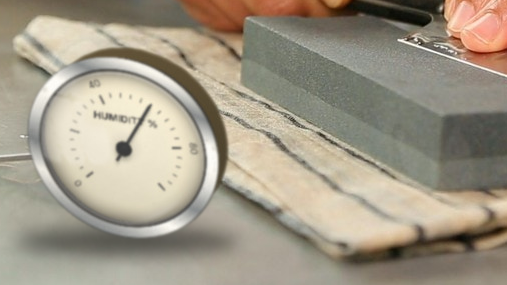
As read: 60; %
